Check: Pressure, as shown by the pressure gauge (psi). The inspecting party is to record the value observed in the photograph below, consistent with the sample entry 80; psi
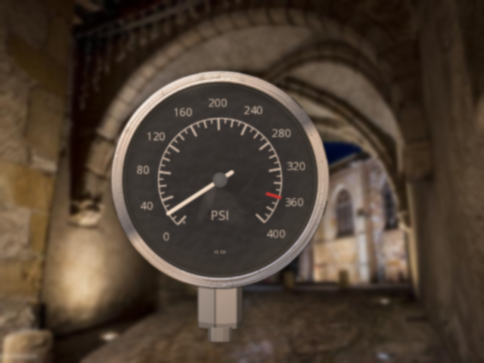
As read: 20; psi
